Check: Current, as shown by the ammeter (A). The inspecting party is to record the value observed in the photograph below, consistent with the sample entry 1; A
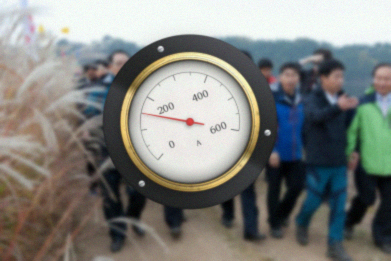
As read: 150; A
